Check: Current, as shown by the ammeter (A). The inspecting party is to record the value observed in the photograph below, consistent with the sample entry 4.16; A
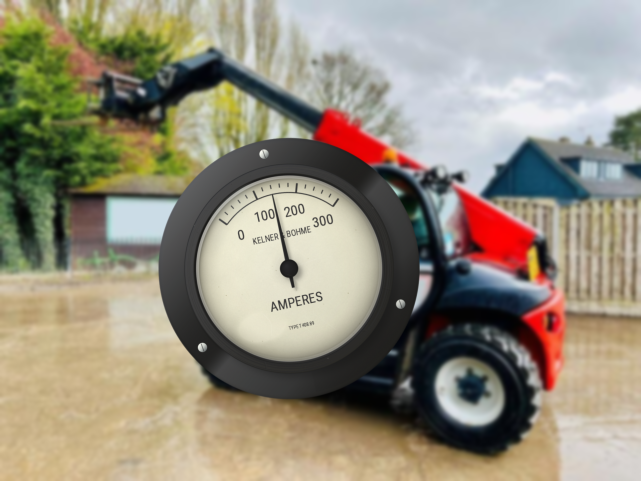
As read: 140; A
